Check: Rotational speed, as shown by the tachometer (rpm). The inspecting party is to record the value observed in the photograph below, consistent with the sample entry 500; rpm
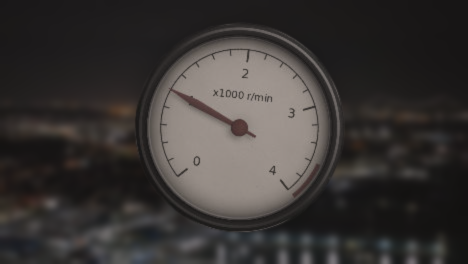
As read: 1000; rpm
